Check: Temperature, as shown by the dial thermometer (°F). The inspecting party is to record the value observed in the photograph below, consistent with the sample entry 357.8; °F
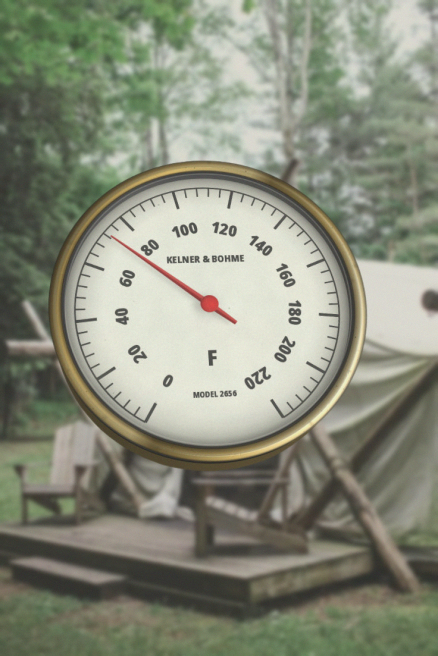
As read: 72; °F
